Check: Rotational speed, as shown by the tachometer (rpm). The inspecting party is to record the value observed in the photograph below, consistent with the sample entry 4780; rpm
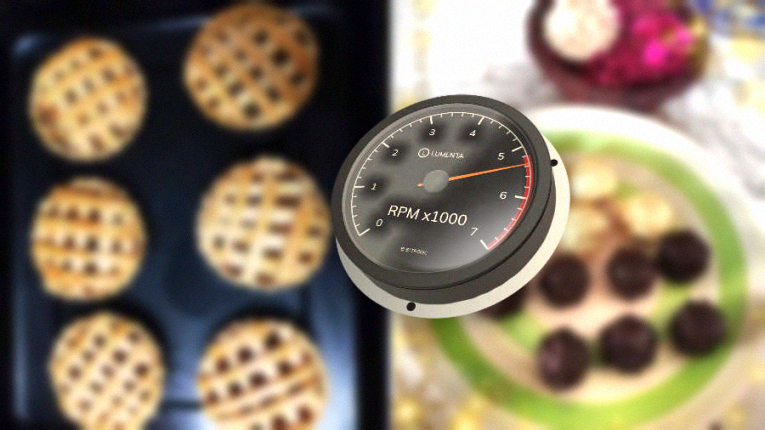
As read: 5400; rpm
